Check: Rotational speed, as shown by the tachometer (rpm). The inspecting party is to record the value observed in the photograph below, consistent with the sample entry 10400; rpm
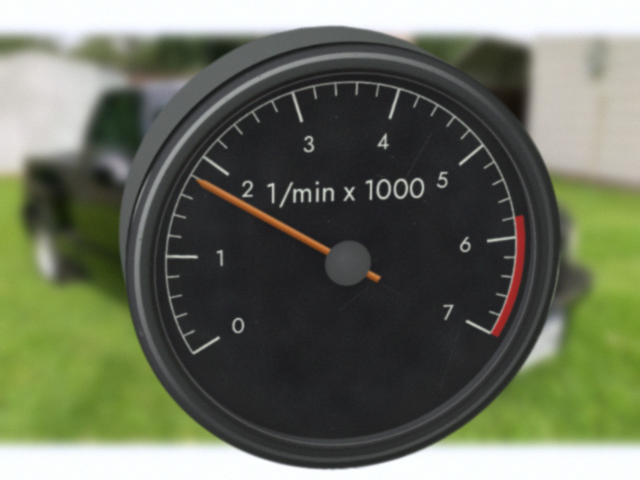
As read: 1800; rpm
